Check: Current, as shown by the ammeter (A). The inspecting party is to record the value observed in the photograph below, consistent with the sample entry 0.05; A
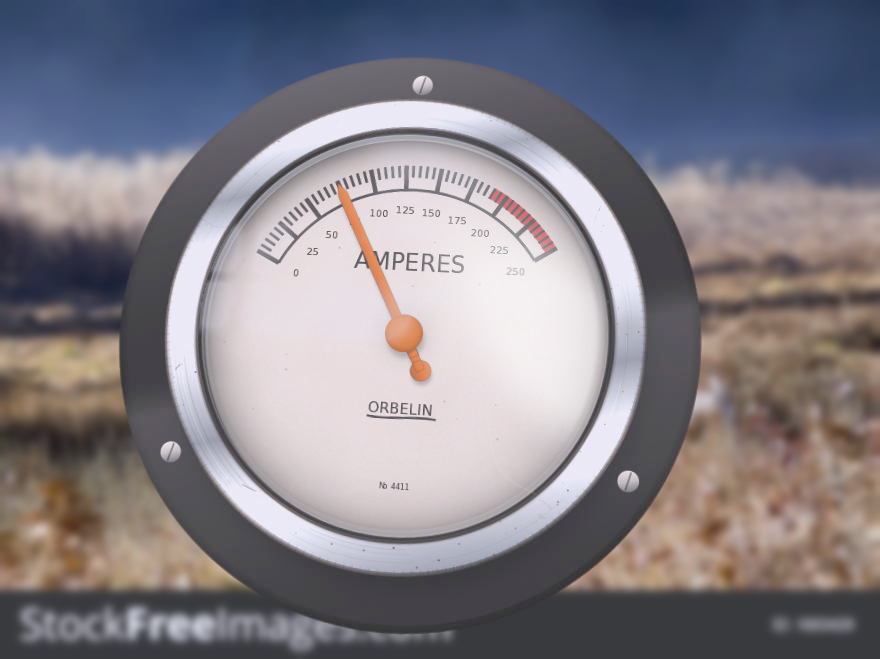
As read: 75; A
